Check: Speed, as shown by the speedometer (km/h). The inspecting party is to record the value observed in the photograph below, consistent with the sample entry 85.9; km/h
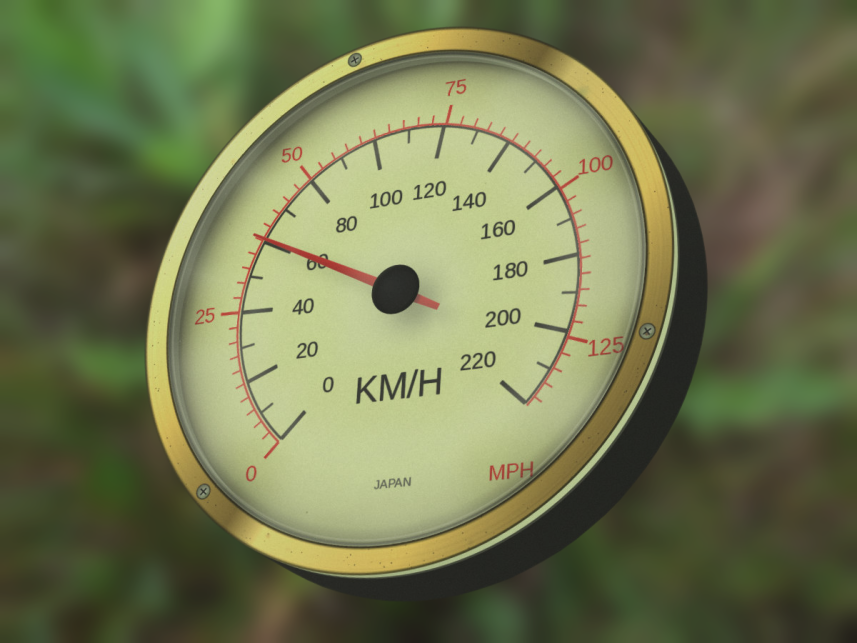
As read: 60; km/h
